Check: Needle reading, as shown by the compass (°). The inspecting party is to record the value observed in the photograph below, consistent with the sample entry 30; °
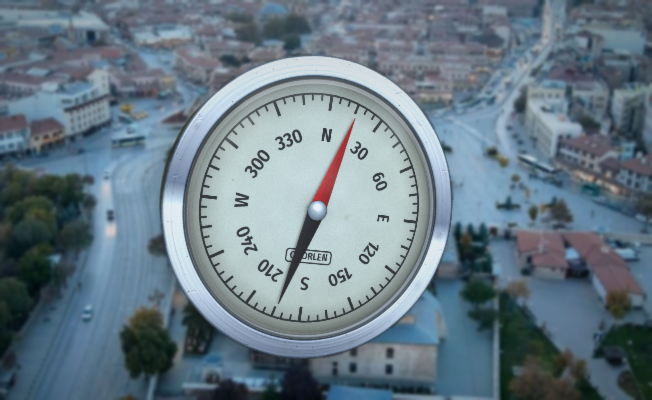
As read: 15; °
